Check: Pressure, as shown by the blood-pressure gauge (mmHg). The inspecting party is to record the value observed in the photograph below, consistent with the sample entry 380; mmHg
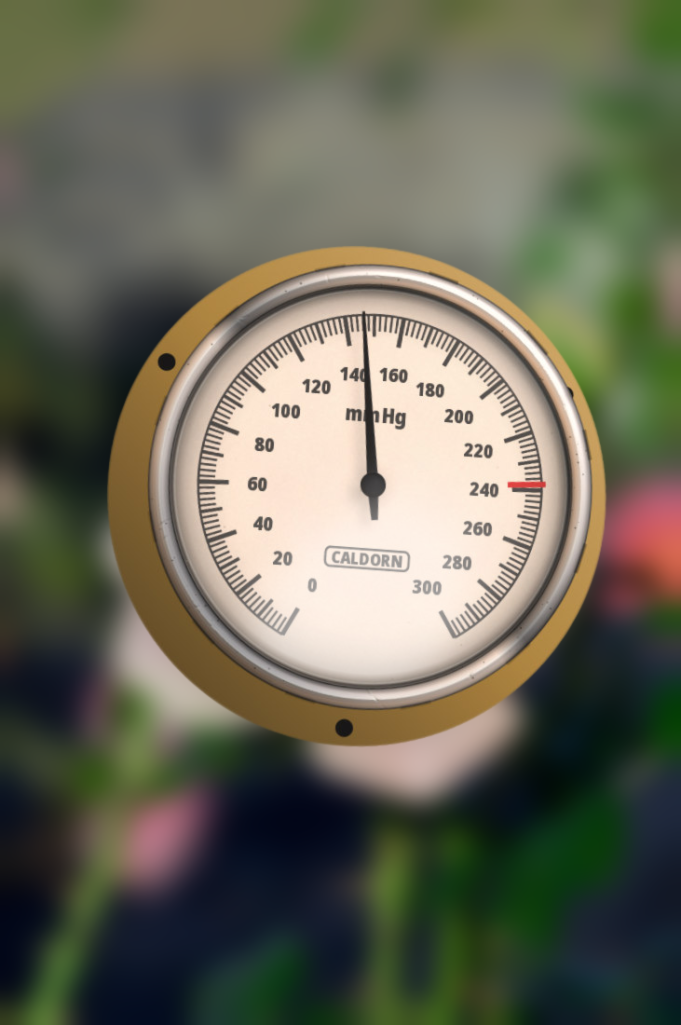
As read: 146; mmHg
